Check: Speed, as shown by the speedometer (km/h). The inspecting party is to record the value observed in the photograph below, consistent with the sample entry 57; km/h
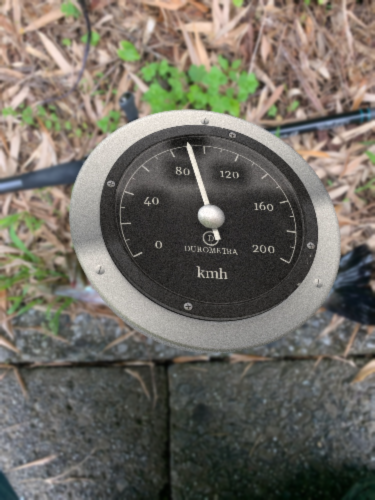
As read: 90; km/h
